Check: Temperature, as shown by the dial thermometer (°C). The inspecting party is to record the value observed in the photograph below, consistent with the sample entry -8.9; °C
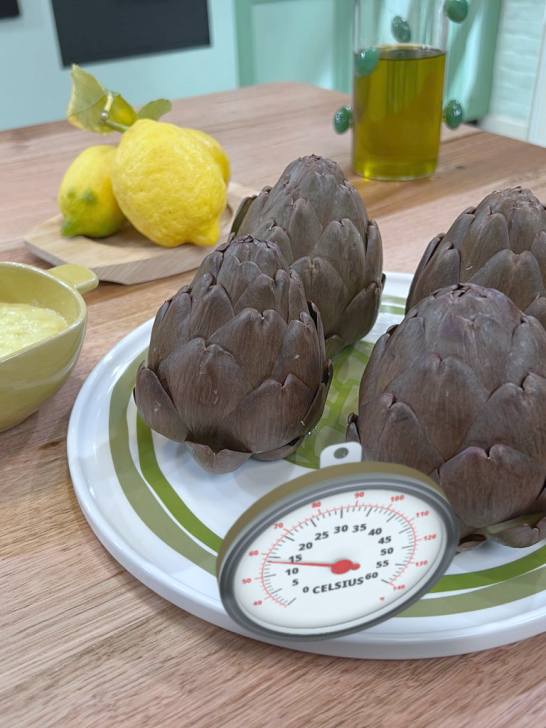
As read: 15; °C
